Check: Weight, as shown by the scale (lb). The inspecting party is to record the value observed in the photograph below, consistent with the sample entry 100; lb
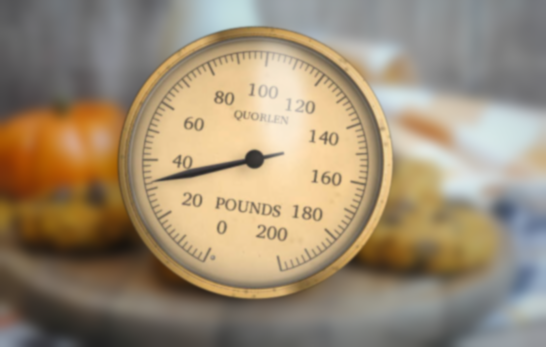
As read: 32; lb
